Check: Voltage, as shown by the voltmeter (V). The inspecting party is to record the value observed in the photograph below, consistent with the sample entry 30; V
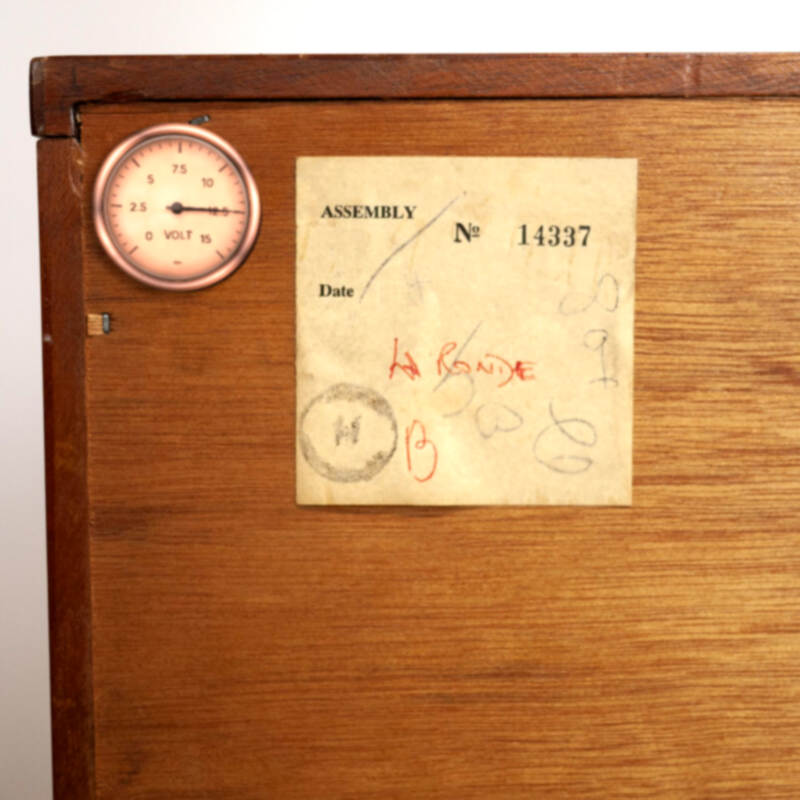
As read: 12.5; V
